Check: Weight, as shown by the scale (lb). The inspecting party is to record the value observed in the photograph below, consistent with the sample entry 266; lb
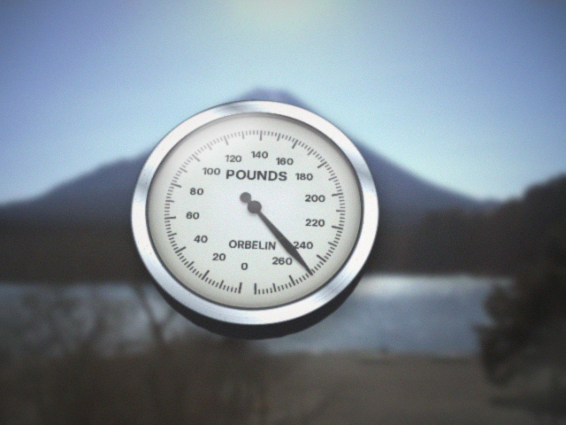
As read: 250; lb
